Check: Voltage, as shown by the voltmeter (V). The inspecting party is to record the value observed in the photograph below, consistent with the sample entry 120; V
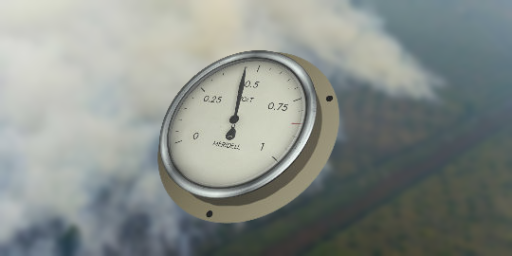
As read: 0.45; V
